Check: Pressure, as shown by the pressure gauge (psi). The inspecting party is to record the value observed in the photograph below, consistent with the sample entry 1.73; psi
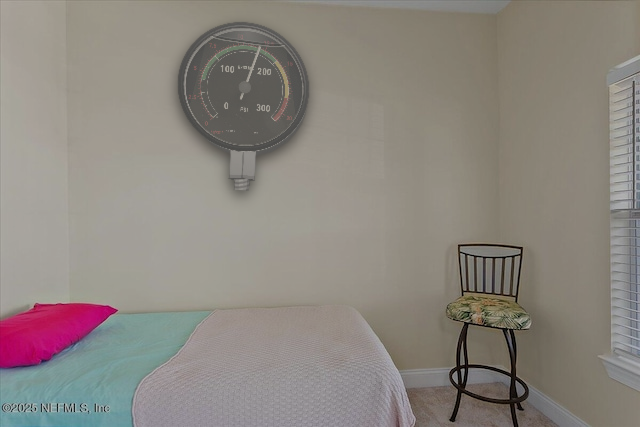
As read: 170; psi
